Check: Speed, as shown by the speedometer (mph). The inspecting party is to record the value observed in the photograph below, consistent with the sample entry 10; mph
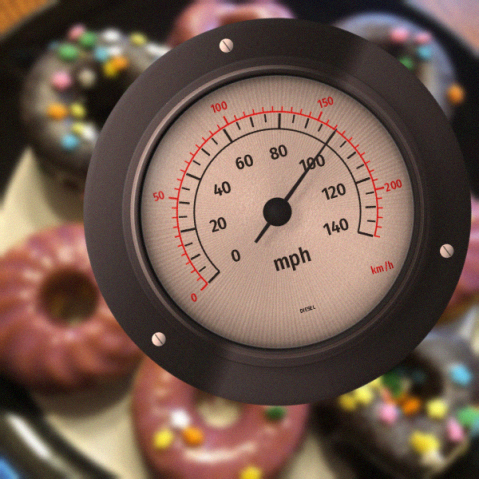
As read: 100; mph
